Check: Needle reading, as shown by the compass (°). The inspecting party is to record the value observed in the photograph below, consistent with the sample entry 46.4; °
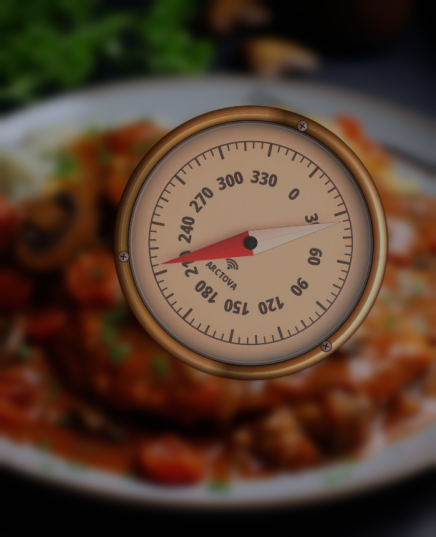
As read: 215; °
